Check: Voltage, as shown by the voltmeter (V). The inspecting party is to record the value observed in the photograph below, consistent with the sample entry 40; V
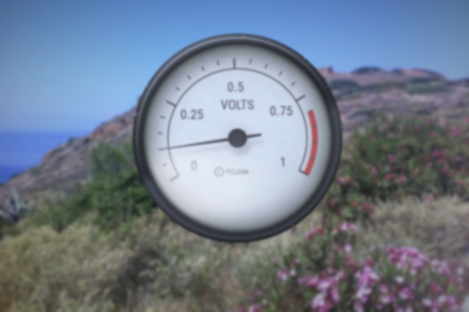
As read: 0.1; V
